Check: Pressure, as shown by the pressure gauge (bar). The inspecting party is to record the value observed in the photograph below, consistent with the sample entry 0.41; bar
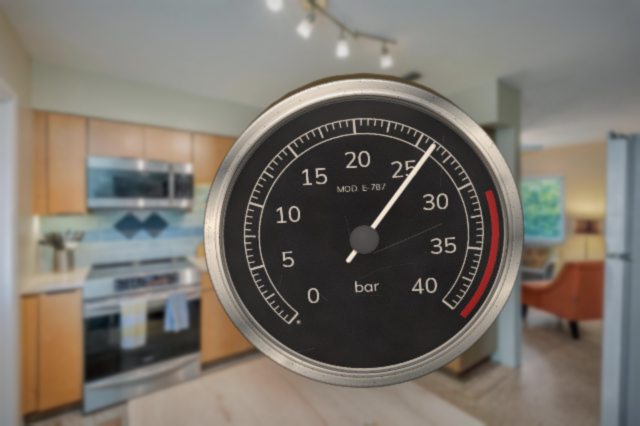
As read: 26; bar
